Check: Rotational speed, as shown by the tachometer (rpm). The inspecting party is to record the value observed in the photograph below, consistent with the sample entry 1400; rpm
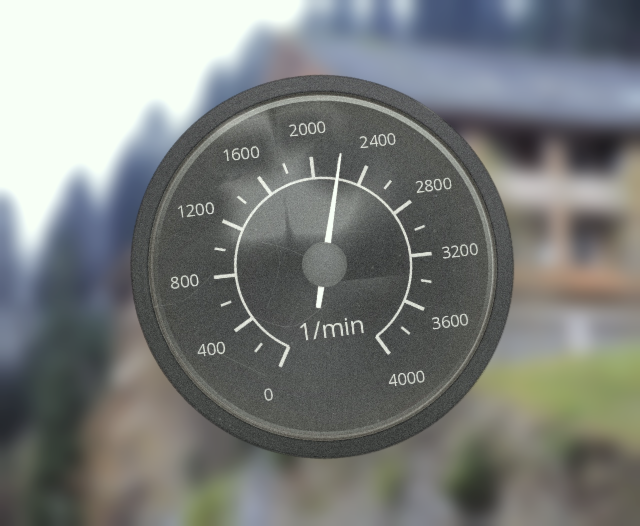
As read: 2200; rpm
